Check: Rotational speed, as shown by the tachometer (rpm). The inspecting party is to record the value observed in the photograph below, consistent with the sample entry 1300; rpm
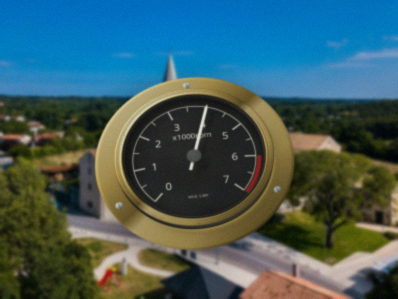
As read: 4000; rpm
